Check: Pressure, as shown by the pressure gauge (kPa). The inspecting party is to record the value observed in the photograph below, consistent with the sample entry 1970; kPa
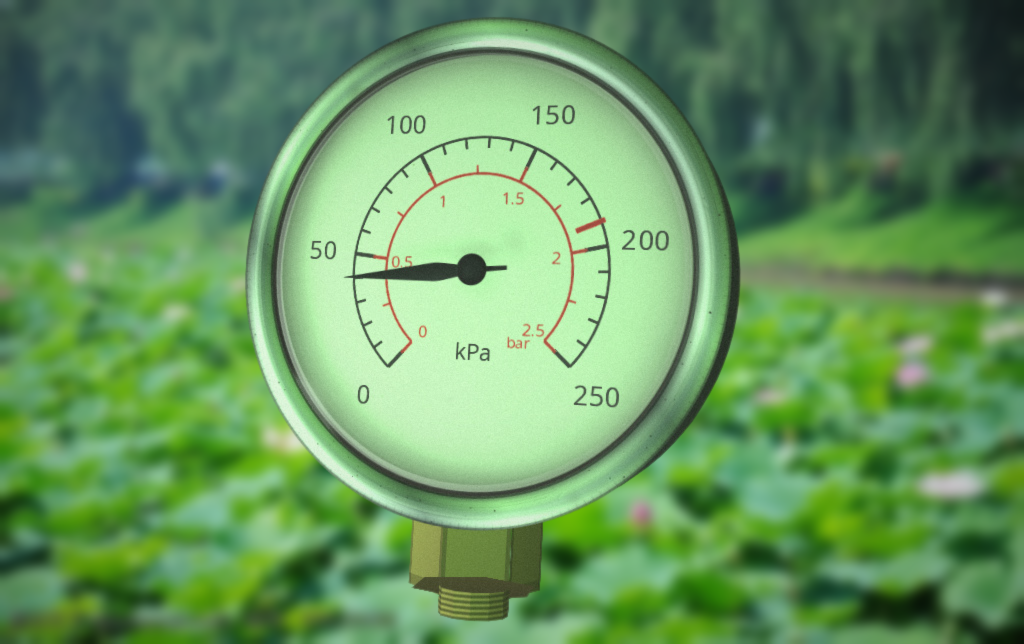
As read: 40; kPa
